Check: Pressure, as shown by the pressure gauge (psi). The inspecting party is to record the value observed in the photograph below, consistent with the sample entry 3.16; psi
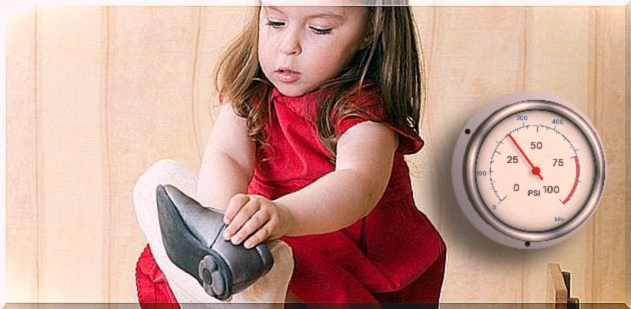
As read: 35; psi
